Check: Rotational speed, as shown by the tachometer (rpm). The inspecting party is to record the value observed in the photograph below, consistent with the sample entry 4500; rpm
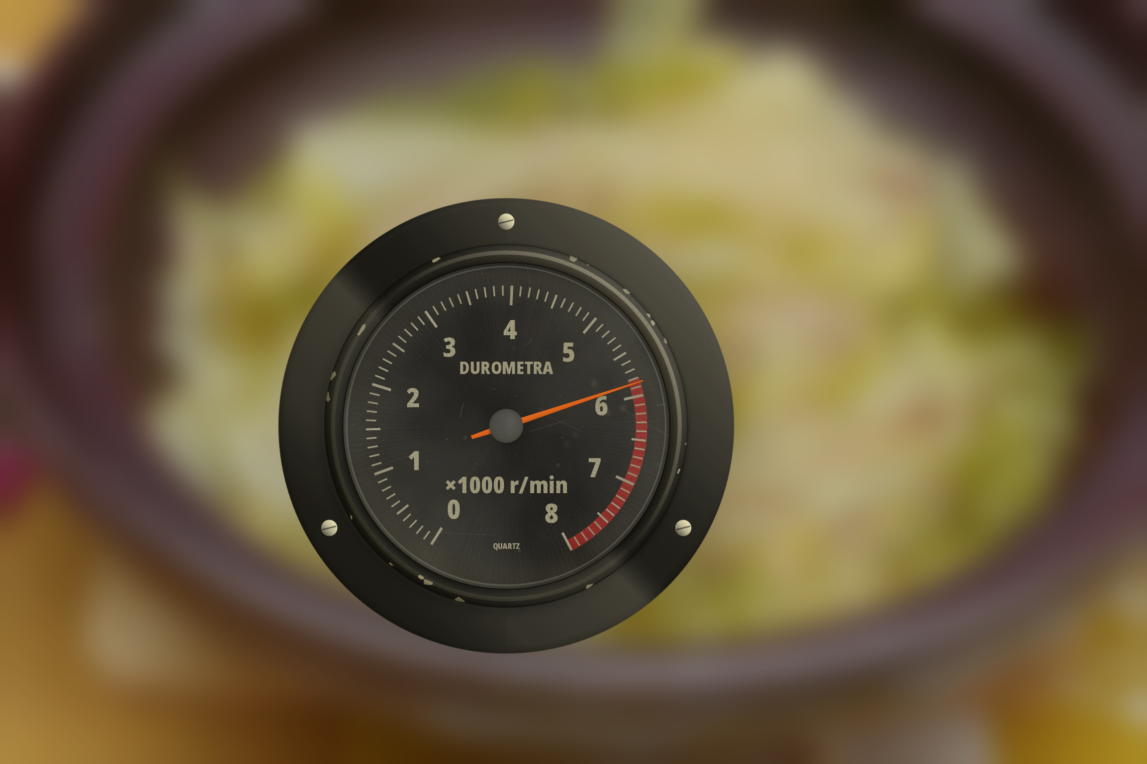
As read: 5850; rpm
